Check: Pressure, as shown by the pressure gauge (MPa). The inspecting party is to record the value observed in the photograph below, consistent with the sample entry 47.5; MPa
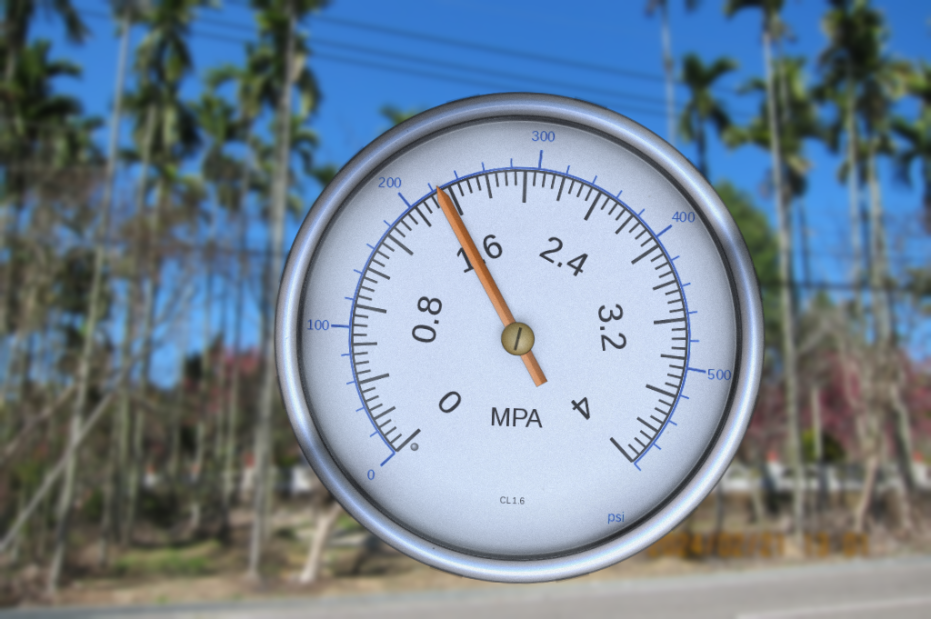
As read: 1.55; MPa
